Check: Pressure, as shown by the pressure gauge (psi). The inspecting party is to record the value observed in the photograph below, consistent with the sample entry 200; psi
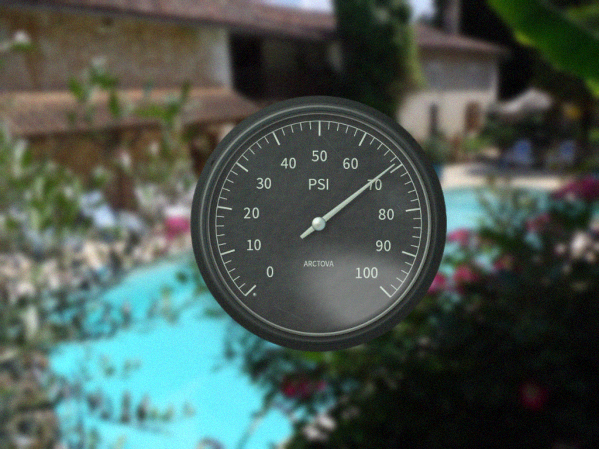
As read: 69; psi
